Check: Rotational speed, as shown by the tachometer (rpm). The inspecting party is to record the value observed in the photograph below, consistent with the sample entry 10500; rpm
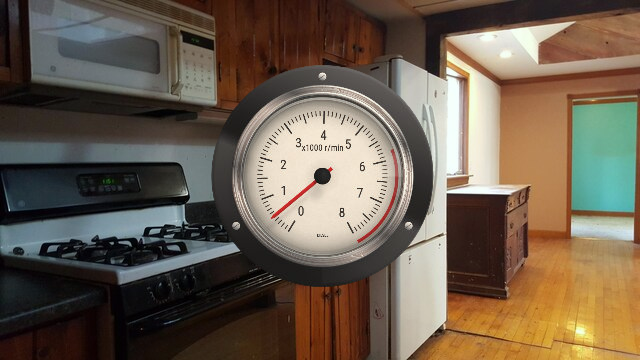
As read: 500; rpm
